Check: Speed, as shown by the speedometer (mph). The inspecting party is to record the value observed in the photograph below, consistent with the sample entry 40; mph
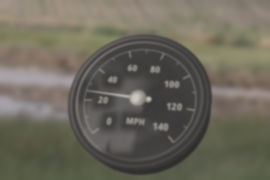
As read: 25; mph
